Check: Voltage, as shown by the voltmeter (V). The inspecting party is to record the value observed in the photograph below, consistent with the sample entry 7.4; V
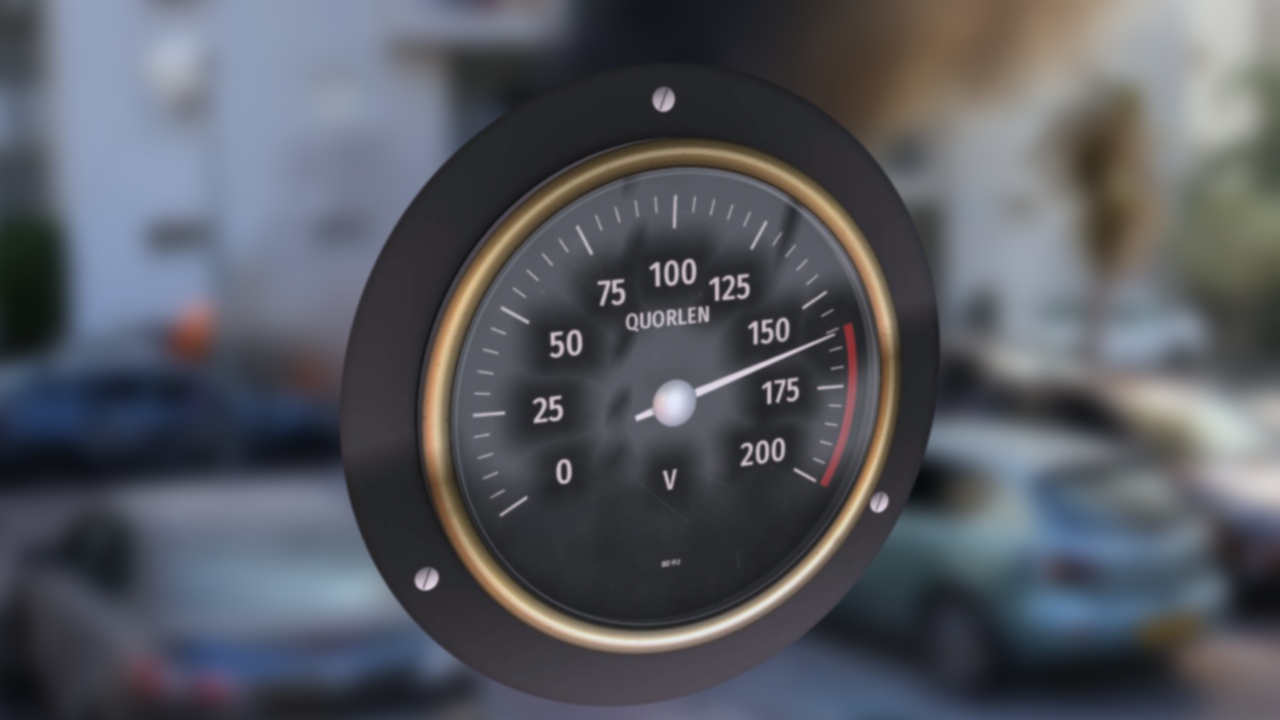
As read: 160; V
